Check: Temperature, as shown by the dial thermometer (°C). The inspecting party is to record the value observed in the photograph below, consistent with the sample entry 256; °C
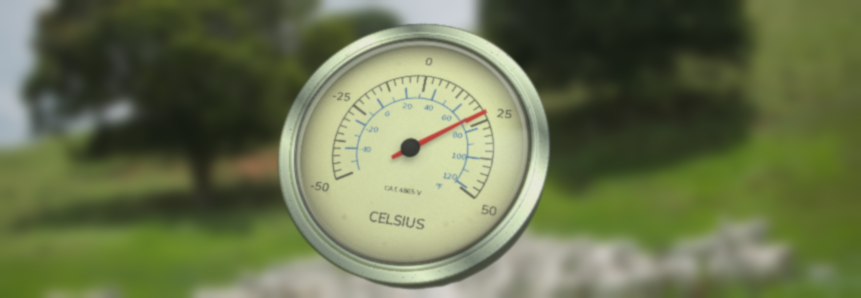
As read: 22.5; °C
